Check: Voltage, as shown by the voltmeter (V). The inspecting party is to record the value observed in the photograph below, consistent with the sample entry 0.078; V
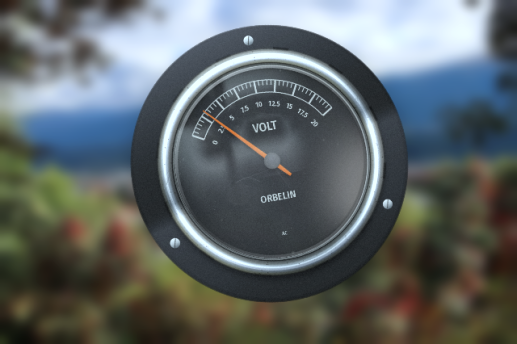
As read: 3; V
